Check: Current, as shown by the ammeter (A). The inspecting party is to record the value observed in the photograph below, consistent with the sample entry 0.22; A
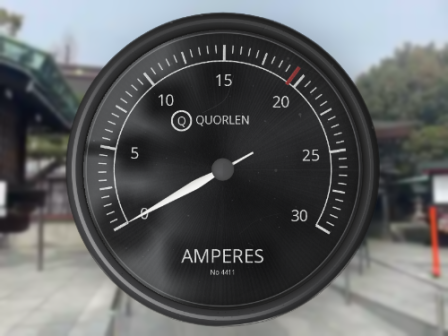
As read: 0; A
